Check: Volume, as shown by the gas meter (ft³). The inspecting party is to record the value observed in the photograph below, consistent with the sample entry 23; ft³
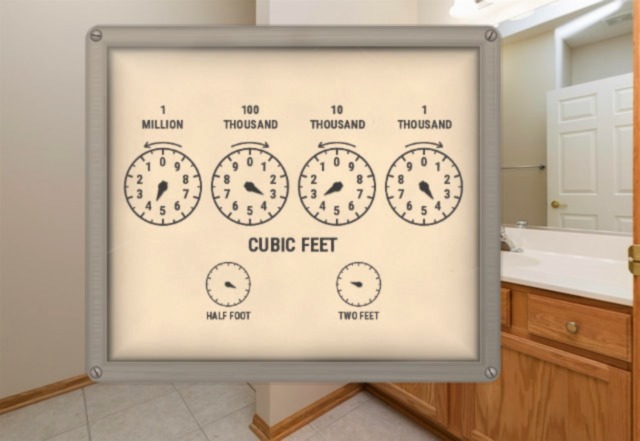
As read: 433400; ft³
